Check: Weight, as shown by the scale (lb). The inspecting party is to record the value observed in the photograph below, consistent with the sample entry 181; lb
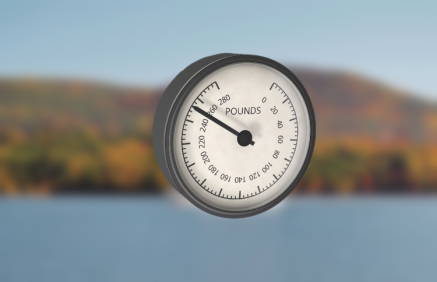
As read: 252; lb
